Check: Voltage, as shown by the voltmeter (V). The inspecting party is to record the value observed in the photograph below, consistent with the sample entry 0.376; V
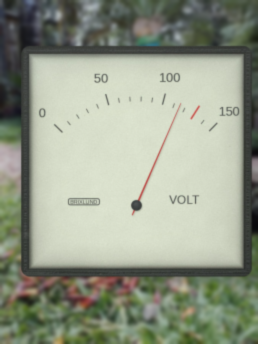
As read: 115; V
